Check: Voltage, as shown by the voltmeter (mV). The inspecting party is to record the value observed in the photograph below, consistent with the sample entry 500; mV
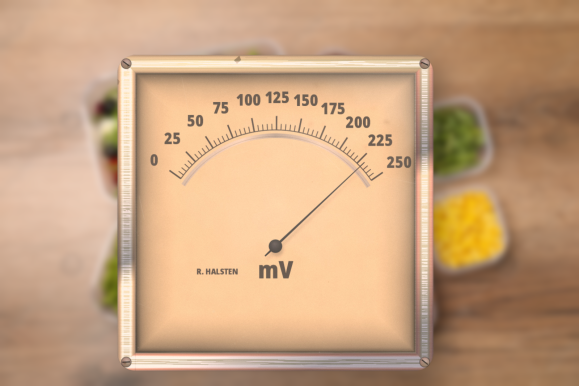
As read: 230; mV
